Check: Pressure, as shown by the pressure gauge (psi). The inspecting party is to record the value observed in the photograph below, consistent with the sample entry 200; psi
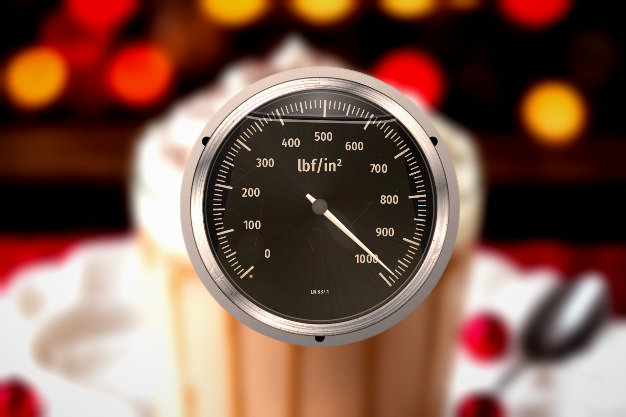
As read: 980; psi
